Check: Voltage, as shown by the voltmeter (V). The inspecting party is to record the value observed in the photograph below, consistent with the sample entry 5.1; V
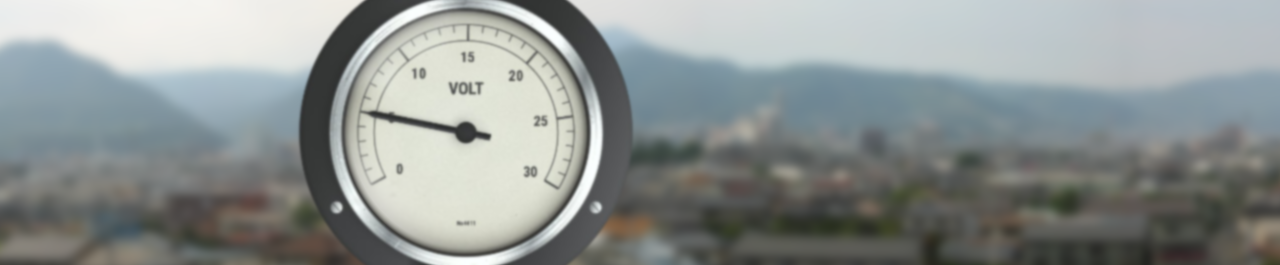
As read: 5; V
